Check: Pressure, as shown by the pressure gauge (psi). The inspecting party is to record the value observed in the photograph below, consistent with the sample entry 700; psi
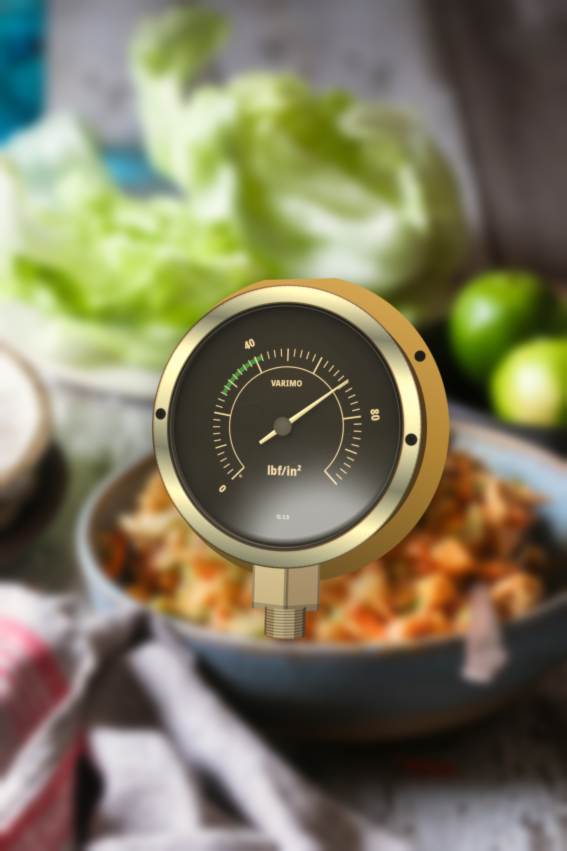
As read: 70; psi
